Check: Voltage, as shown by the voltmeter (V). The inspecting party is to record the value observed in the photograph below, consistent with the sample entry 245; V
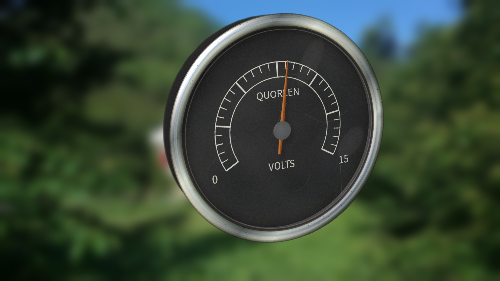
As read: 8; V
